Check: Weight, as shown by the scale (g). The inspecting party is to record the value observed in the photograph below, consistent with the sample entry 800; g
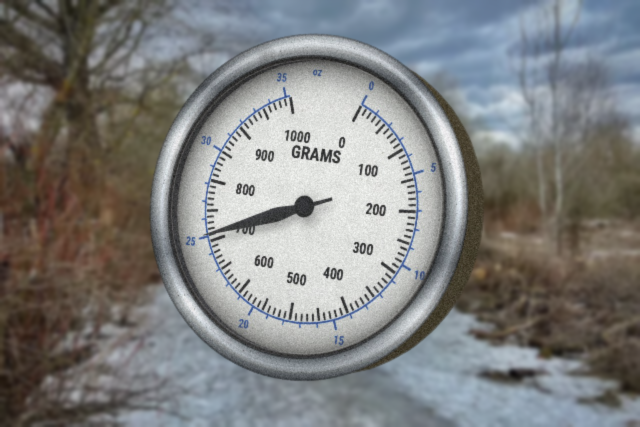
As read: 710; g
